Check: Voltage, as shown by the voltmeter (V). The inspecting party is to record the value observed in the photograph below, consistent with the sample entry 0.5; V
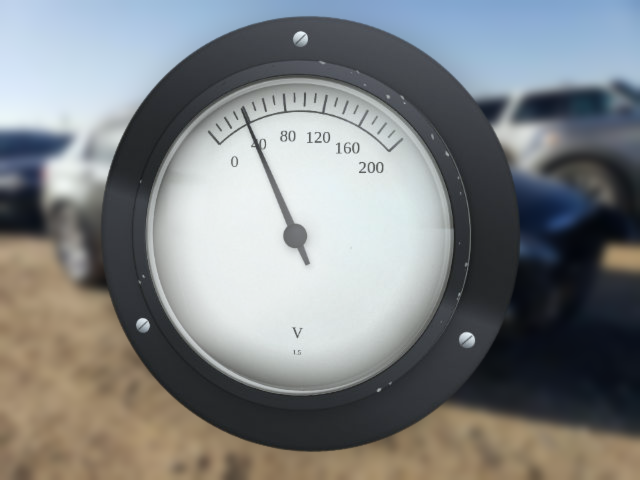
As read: 40; V
